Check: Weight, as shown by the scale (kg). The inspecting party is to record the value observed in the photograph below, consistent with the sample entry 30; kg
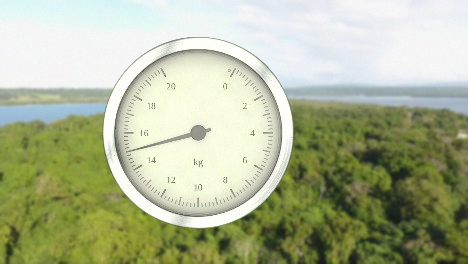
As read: 15; kg
